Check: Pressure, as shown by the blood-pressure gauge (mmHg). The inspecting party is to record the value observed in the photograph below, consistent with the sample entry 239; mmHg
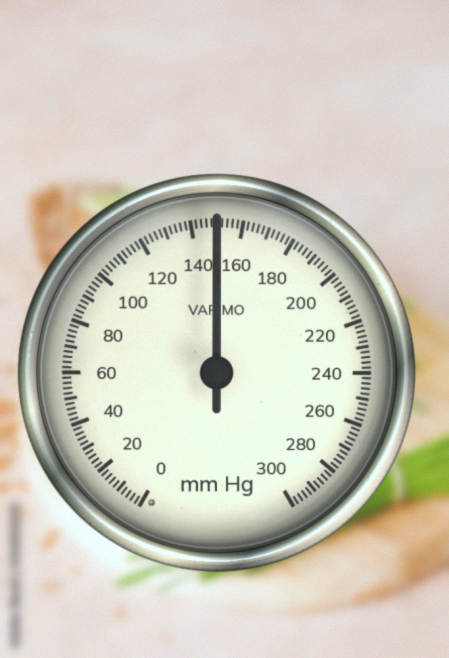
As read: 150; mmHg
